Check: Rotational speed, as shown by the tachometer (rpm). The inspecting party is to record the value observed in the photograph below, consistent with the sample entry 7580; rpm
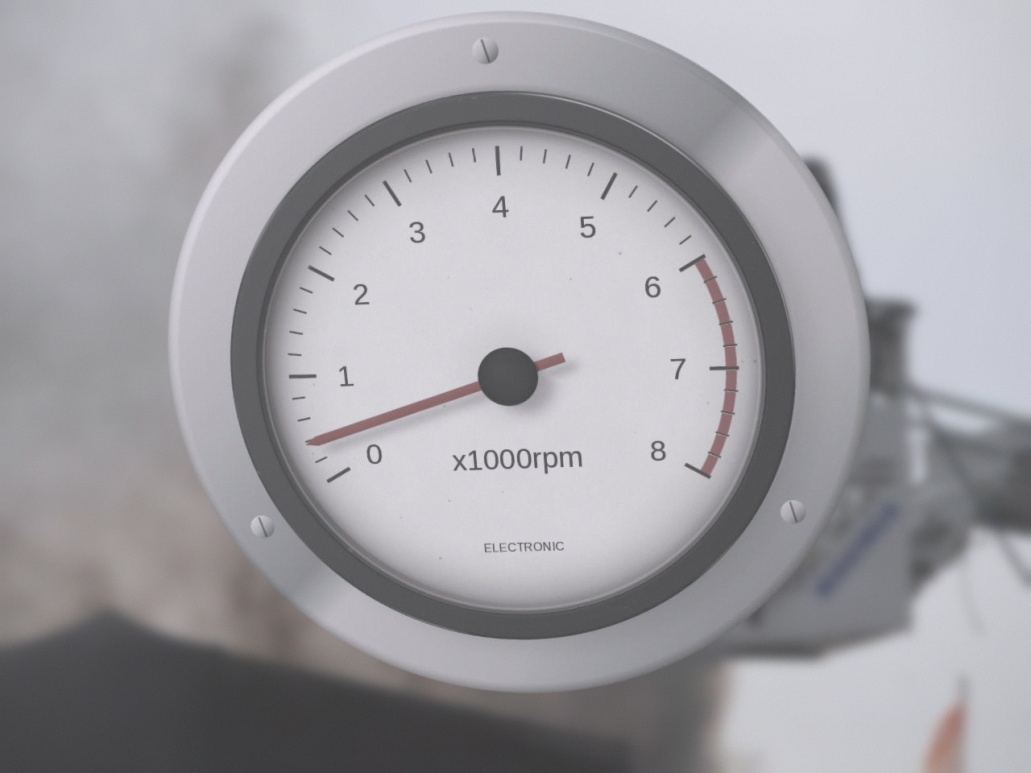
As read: 400; rpm
